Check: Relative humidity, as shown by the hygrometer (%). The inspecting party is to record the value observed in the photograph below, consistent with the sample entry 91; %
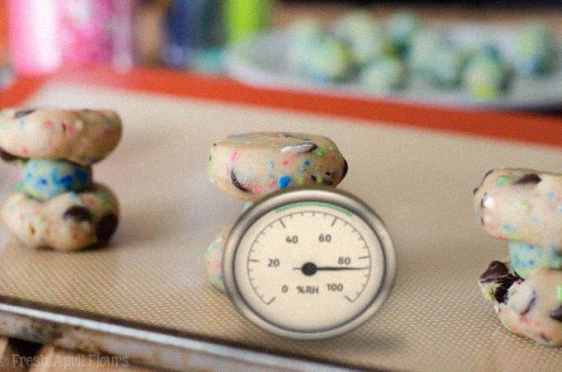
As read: 84; %
